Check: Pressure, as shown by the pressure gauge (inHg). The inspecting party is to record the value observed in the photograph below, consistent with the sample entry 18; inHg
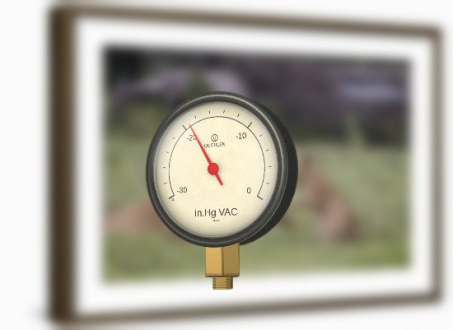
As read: -19; inHg
